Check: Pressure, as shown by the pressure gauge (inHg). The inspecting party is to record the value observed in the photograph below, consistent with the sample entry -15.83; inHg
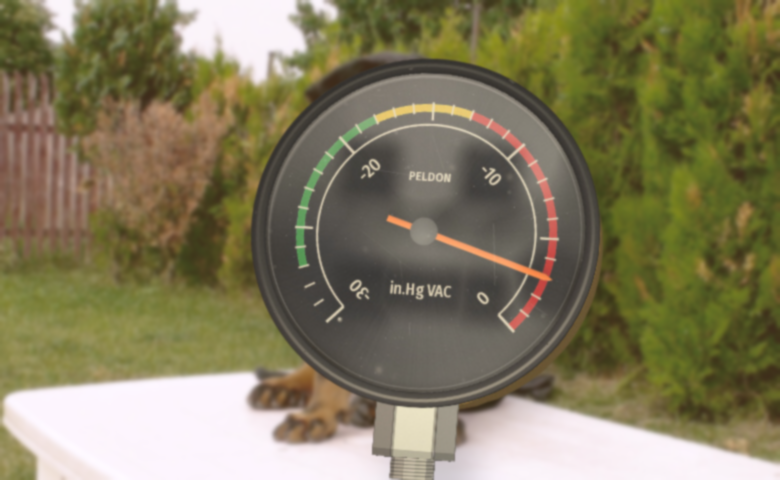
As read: -3; inHg
